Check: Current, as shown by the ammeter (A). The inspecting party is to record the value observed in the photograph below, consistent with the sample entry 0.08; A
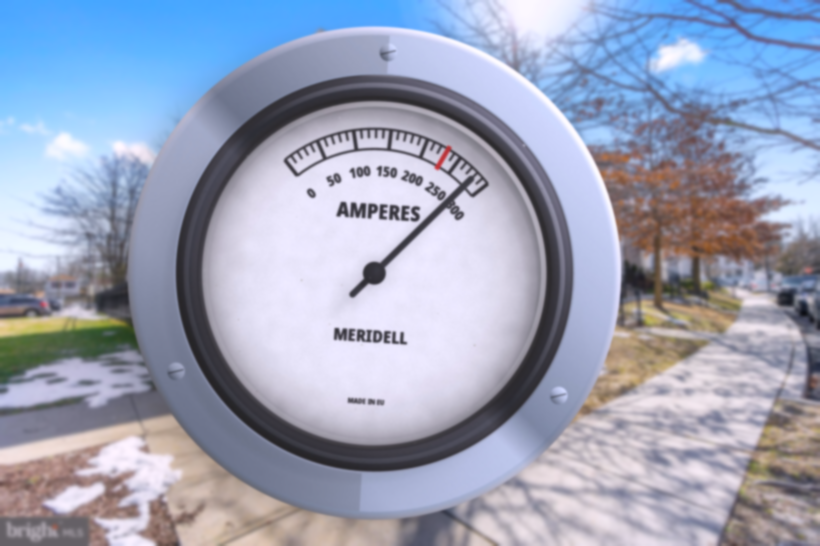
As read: 280; A
